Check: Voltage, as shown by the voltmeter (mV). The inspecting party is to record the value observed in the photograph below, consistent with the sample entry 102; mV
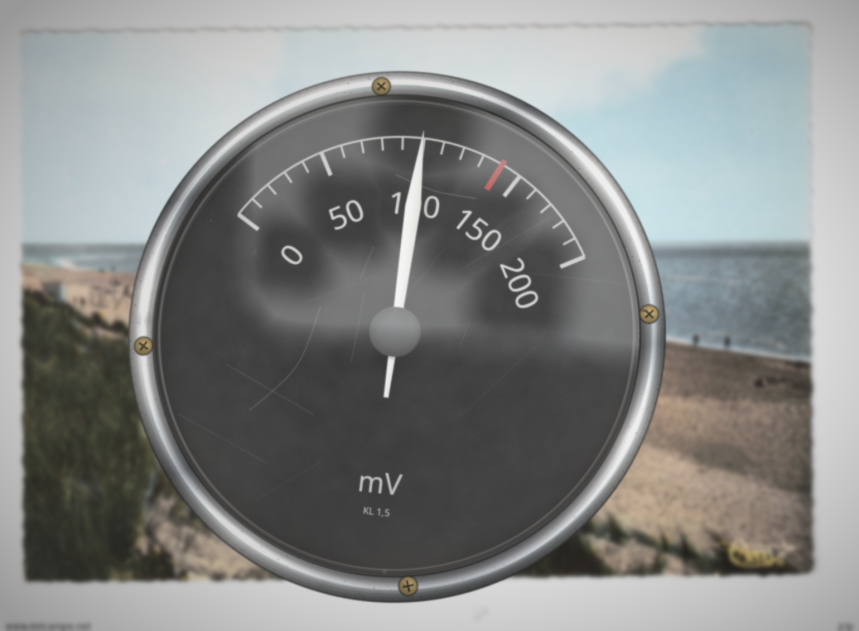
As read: 100; mV
